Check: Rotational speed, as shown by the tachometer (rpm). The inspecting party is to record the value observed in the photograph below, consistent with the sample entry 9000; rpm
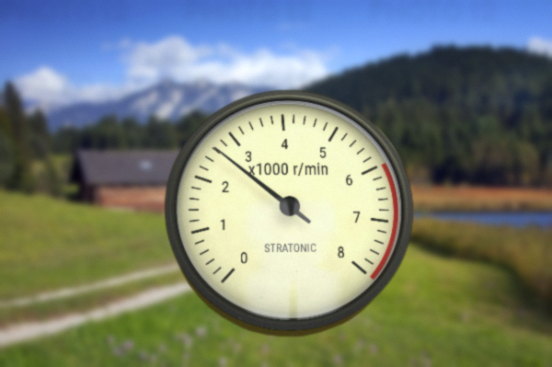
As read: 2600; rpm
